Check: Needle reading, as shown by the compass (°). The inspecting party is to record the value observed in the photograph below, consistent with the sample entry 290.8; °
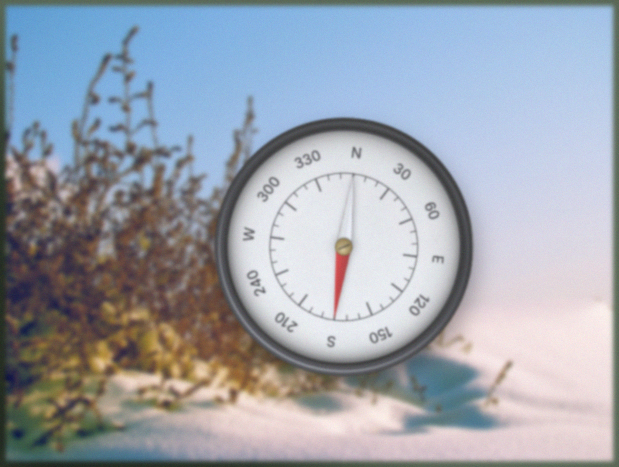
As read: 180; °
